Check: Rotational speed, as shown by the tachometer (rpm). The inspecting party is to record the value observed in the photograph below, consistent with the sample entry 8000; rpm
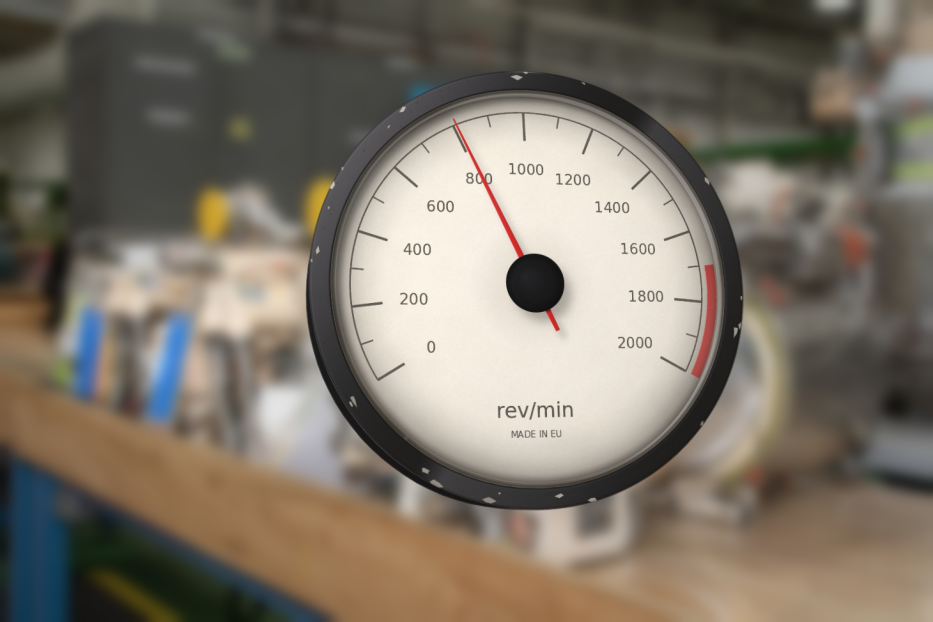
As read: 800; rpm
